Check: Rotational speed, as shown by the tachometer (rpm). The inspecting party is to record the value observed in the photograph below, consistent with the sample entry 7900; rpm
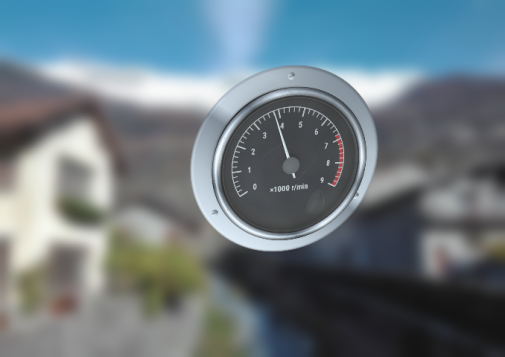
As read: 3800; rpm
